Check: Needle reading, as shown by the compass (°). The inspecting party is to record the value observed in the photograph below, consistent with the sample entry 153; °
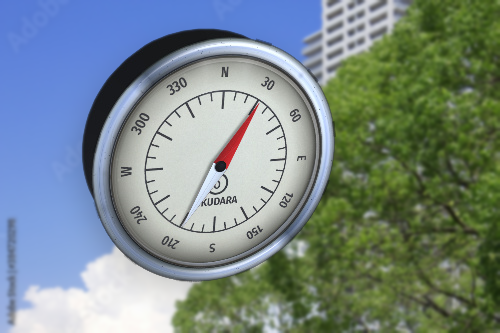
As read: 30; °
